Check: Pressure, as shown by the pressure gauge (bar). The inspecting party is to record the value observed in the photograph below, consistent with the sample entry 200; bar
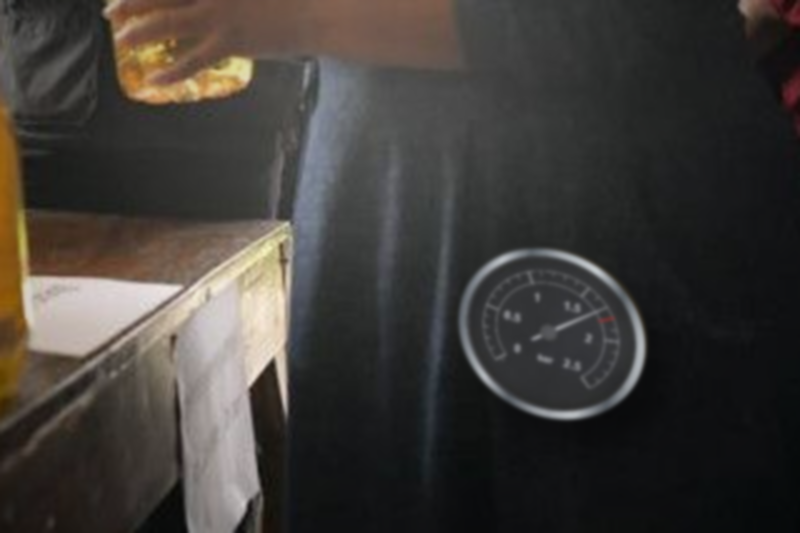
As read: 1.7; bar
